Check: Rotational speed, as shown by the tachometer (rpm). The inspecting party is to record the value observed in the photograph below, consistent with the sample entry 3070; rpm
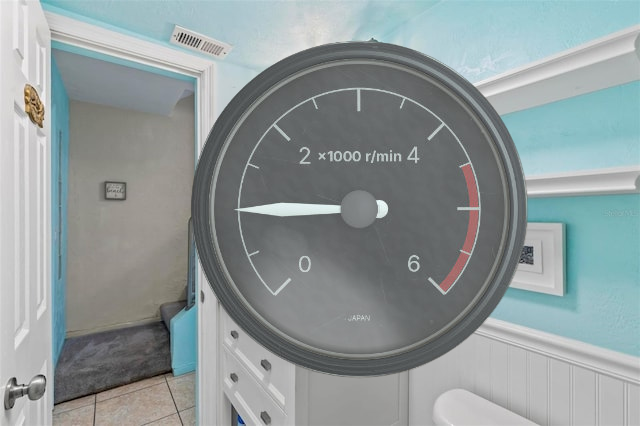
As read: 1000; rpm
